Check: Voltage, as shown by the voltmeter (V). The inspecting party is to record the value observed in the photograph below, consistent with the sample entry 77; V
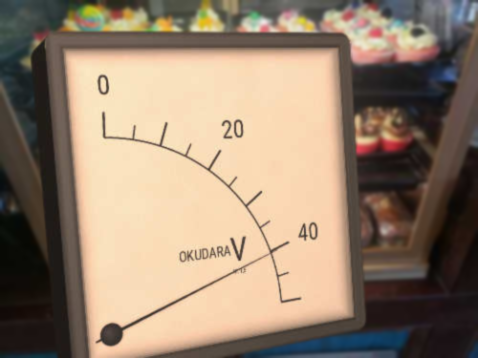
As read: 40; V
